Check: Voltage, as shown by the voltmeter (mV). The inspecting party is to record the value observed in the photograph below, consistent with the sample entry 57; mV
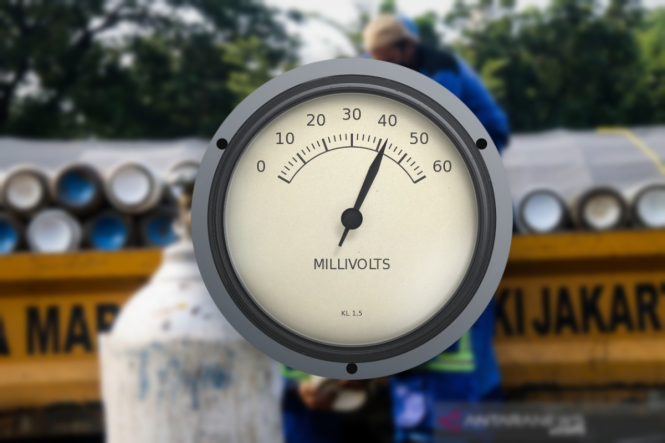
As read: 42; mV
